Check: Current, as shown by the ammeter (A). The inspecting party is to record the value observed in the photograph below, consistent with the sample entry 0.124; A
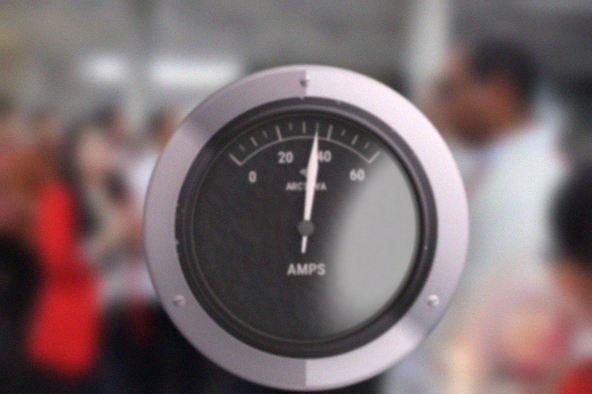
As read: 35; A
